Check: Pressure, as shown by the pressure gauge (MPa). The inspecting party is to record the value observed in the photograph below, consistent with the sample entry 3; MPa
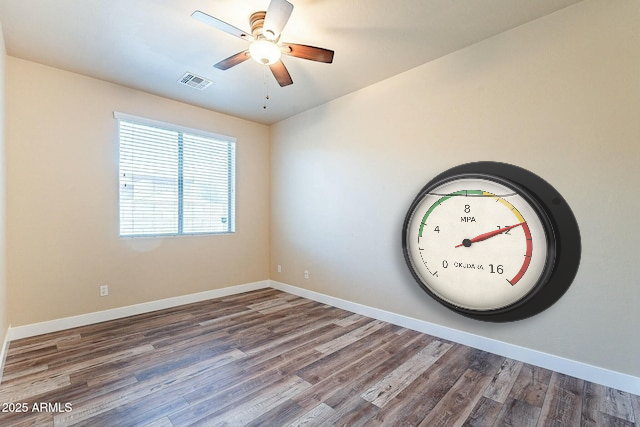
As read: 12; MPa
